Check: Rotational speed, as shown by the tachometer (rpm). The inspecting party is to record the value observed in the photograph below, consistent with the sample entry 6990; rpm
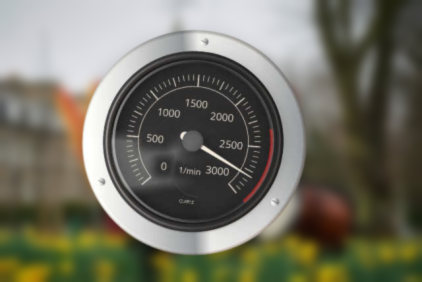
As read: 2800; rpm
